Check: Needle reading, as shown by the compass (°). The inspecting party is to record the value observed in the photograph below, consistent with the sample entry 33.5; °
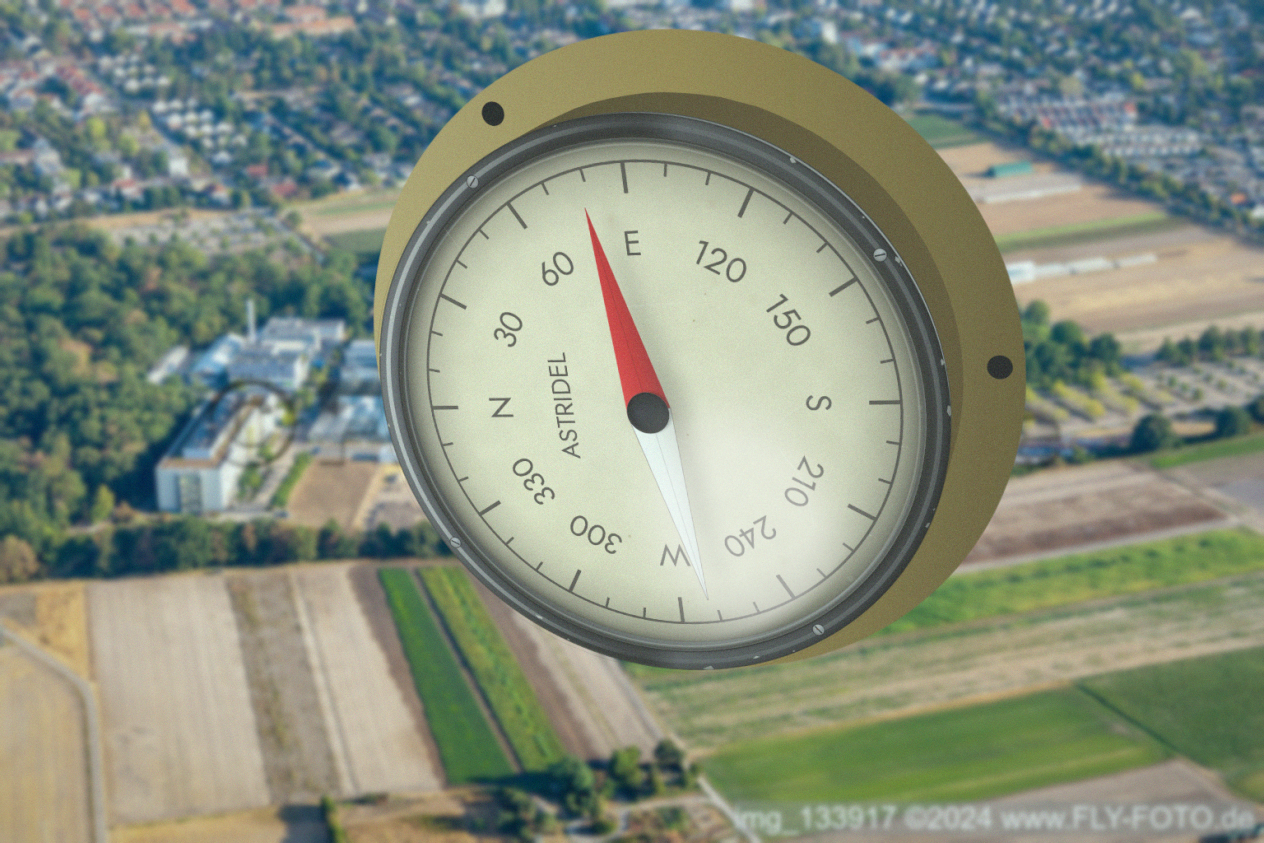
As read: 80; °
